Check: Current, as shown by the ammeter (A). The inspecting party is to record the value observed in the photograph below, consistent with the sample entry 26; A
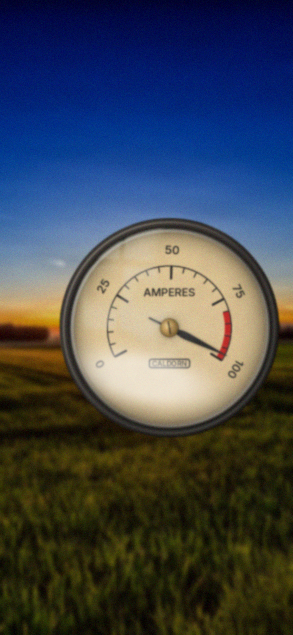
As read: 97.5; A
